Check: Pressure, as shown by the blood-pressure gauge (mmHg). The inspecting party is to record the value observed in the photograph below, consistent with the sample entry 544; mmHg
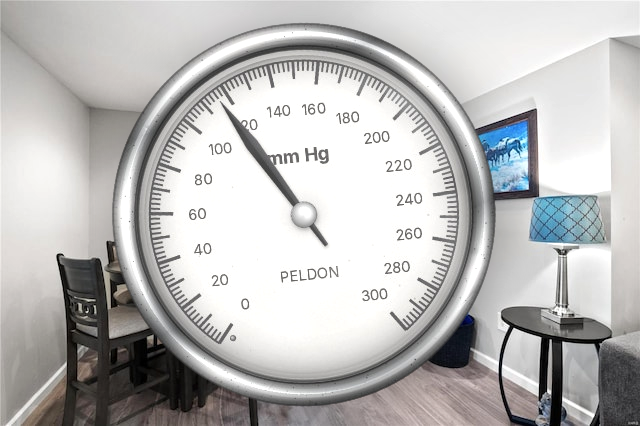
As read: 116; mmHg
